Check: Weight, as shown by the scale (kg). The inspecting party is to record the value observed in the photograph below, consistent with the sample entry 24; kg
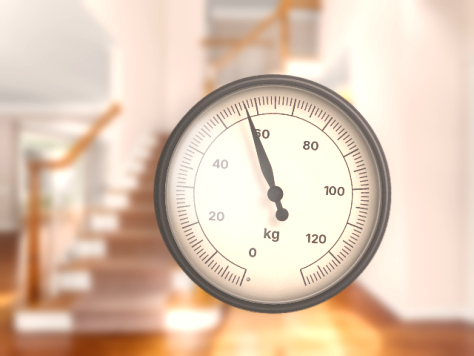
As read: 57; kg
